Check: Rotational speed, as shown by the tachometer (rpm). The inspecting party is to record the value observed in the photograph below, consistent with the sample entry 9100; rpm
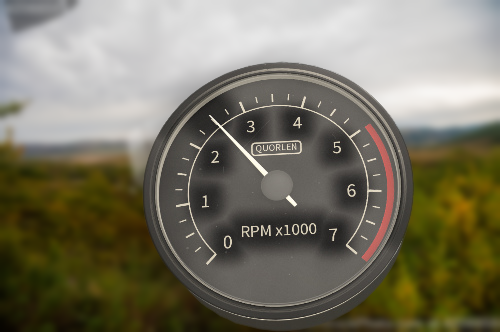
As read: 2500; rpm
